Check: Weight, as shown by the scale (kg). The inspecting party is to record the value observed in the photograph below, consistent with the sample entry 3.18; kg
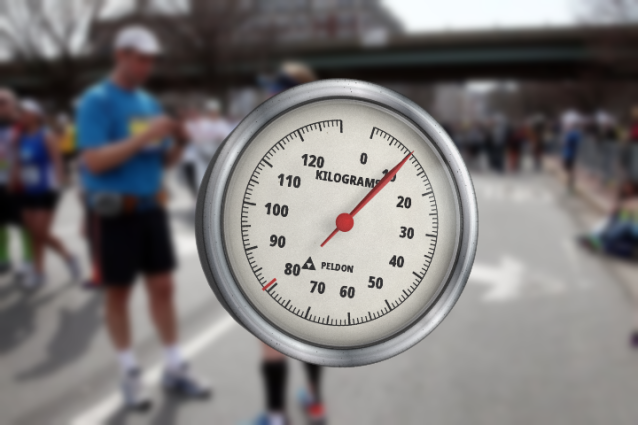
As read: 10; kg
